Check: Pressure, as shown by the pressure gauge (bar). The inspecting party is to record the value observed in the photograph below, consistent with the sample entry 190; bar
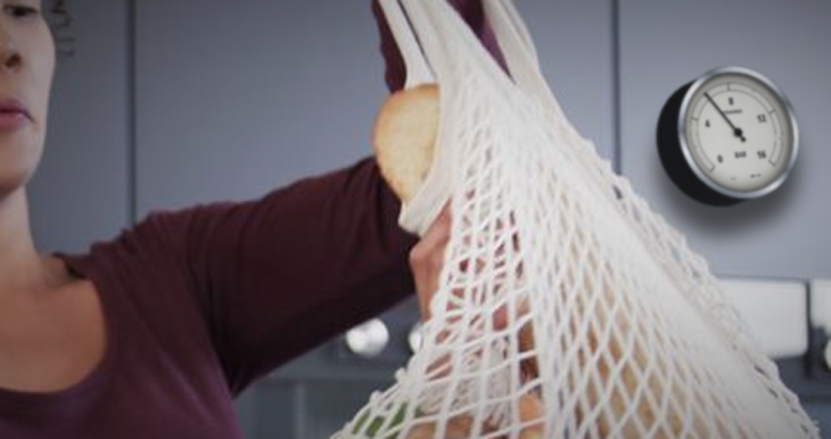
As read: 6; bar
